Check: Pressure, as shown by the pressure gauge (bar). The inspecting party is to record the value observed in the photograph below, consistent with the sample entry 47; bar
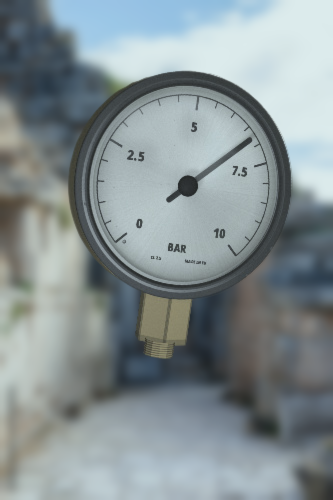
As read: 6.75; bar
